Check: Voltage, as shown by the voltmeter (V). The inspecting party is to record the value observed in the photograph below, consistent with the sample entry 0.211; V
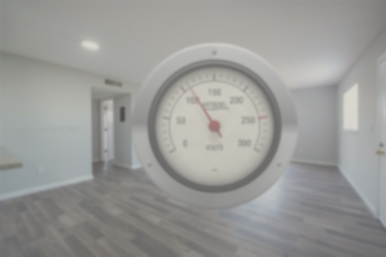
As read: 110; V
